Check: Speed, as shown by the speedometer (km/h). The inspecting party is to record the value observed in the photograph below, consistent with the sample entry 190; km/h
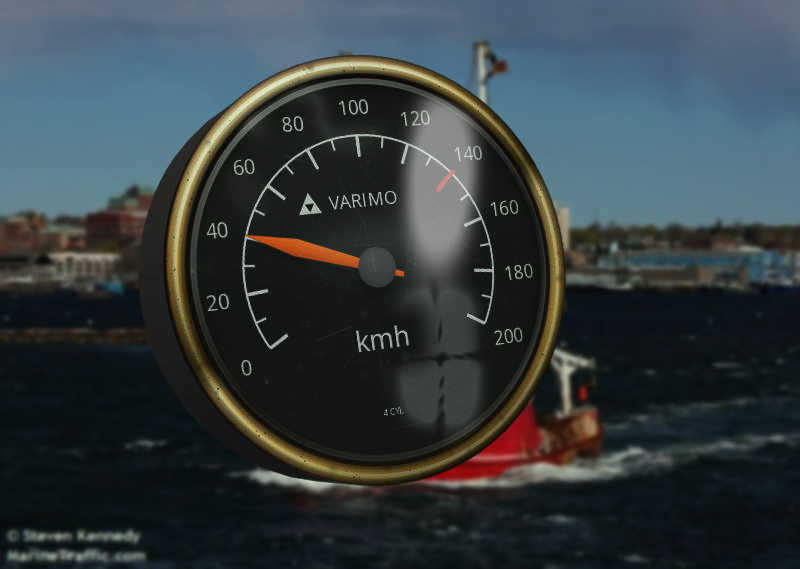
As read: 40; km/h
